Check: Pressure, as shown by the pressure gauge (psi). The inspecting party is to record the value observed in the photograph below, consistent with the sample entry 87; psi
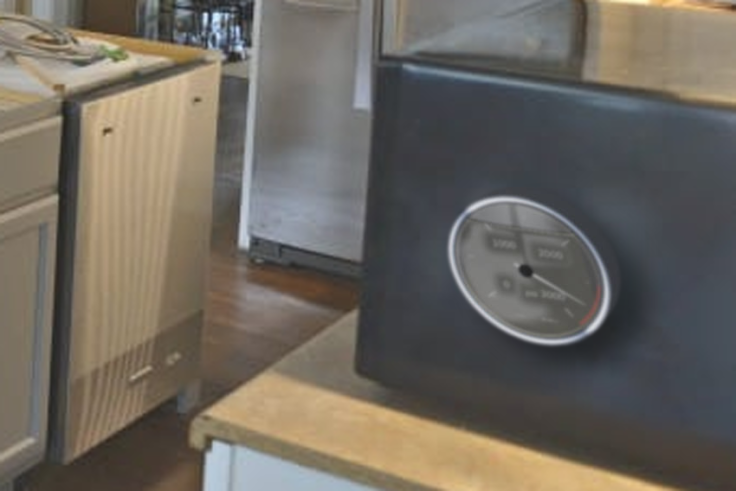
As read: 2750; psi
